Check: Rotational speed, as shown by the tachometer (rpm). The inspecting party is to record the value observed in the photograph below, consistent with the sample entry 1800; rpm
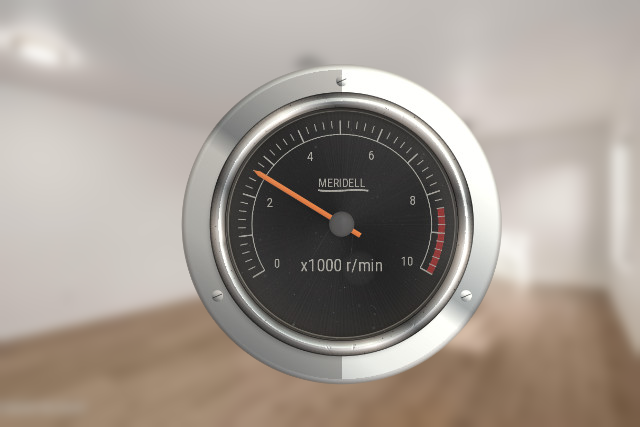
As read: 2600; rpm
